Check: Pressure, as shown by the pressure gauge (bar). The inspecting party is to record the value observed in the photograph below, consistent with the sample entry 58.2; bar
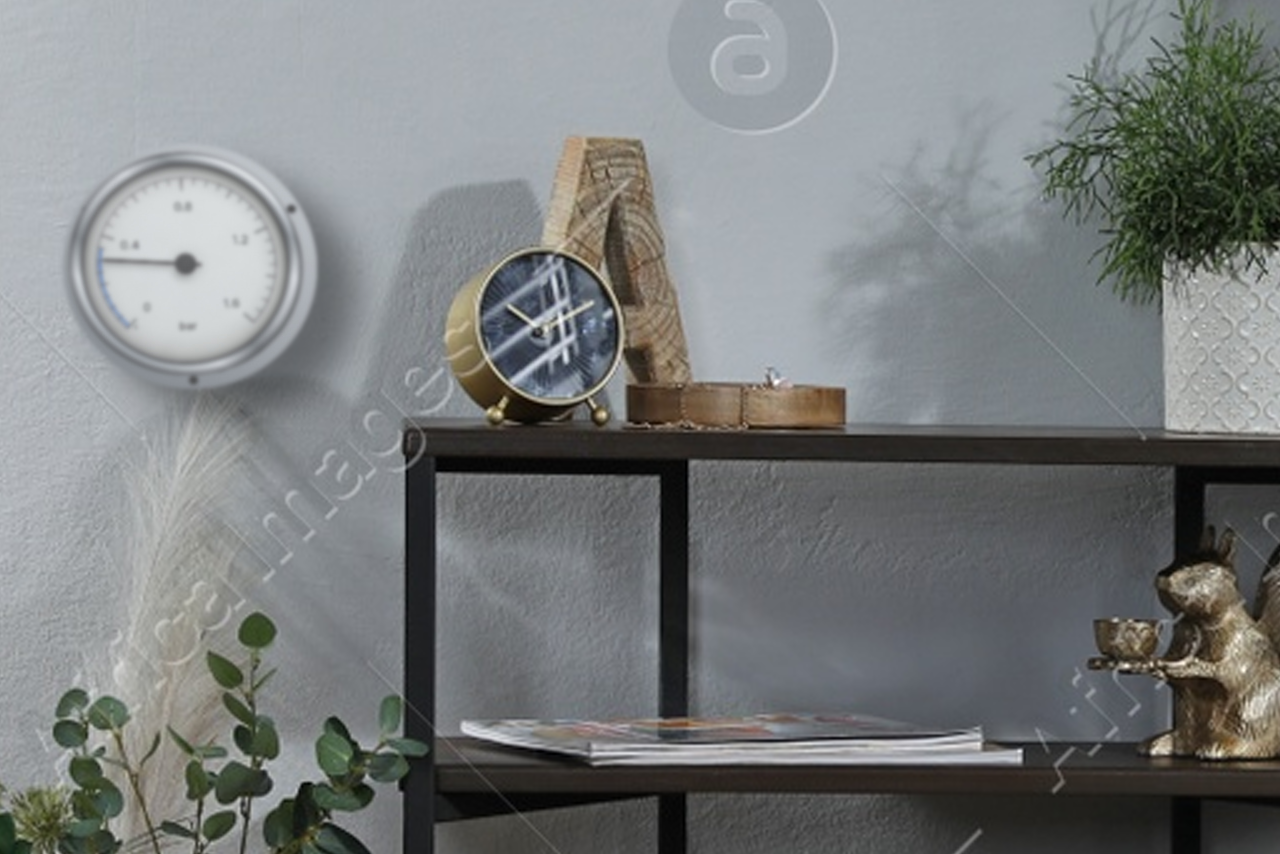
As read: 0.3; bar
